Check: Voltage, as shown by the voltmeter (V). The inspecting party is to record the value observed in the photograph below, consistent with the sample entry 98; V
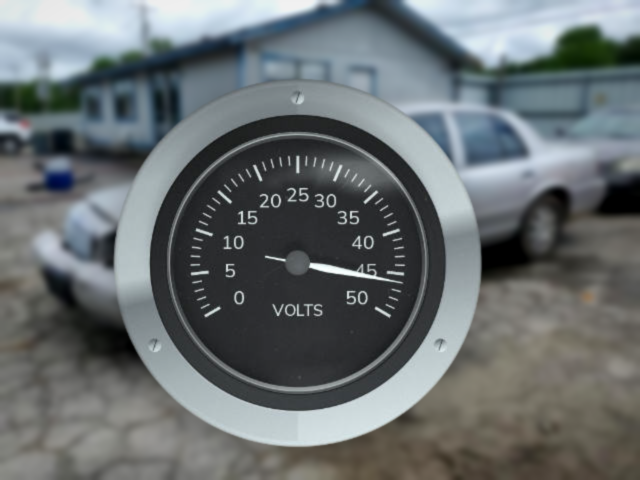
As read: 46; V
